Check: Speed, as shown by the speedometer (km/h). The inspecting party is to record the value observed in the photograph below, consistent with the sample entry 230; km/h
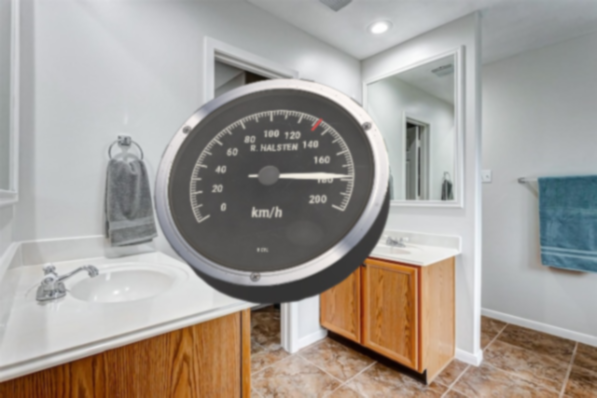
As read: 180; km/h
